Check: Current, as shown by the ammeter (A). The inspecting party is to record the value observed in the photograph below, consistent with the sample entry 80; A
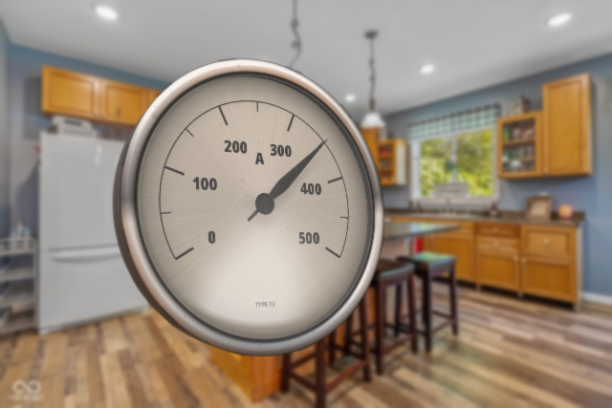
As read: 350; A
